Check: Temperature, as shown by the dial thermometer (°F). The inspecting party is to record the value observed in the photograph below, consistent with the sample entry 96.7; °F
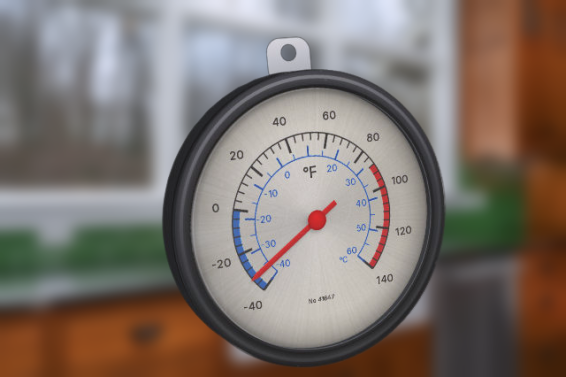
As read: -32; °F
